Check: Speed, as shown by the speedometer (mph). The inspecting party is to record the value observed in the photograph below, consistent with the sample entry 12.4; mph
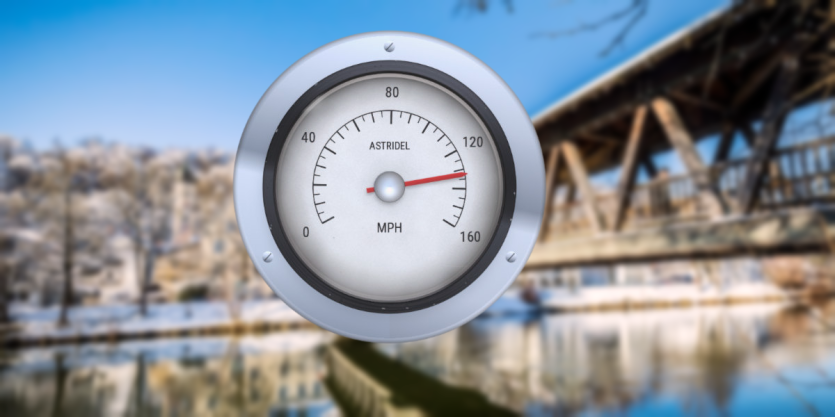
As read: 132.5; mph
